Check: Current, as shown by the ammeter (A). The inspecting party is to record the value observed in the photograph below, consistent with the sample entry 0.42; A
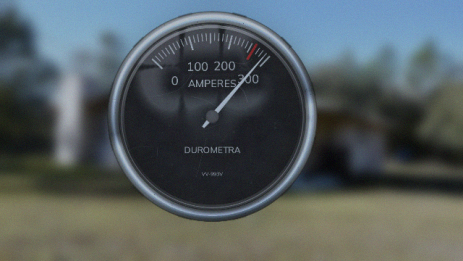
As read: 290; A
